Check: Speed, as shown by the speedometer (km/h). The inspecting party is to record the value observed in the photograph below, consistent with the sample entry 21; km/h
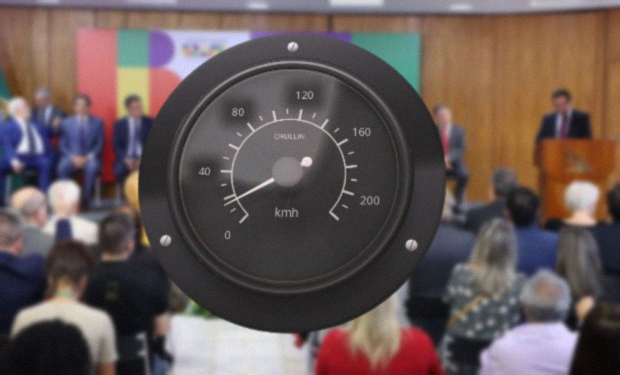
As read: 15; km/h
